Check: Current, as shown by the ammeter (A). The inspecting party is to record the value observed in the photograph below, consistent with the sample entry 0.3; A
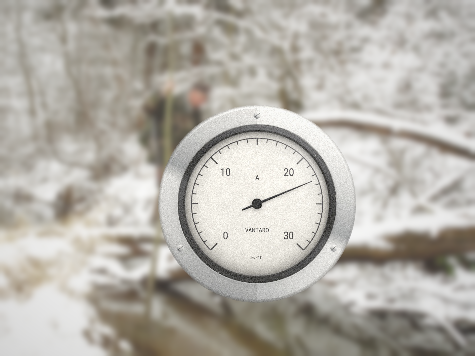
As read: 22.5; A
